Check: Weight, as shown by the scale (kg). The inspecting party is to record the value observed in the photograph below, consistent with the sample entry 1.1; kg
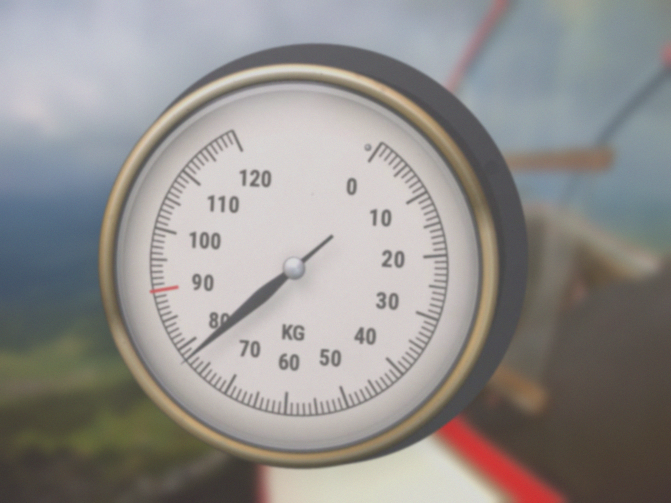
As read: 78; kg
